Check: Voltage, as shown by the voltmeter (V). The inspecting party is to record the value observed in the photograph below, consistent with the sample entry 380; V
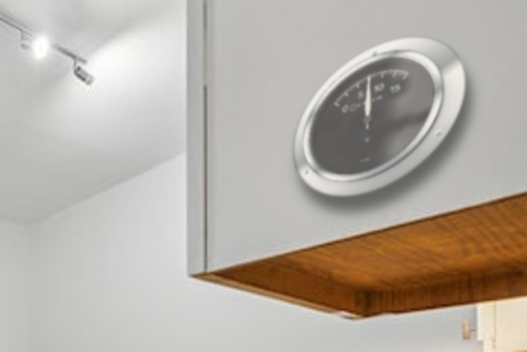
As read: 7.5; V
